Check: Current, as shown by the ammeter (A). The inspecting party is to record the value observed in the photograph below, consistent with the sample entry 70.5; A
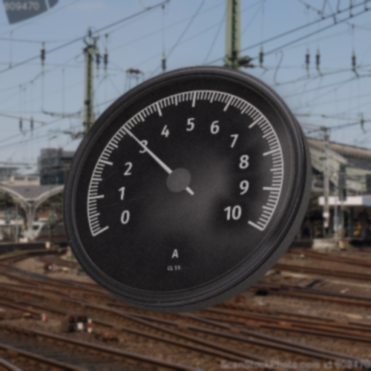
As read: 3; A
